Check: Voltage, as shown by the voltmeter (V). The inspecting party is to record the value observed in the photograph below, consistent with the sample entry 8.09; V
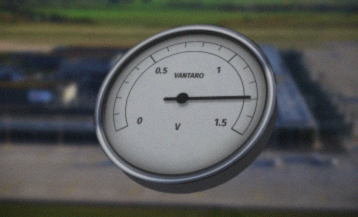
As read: 1.3; V
